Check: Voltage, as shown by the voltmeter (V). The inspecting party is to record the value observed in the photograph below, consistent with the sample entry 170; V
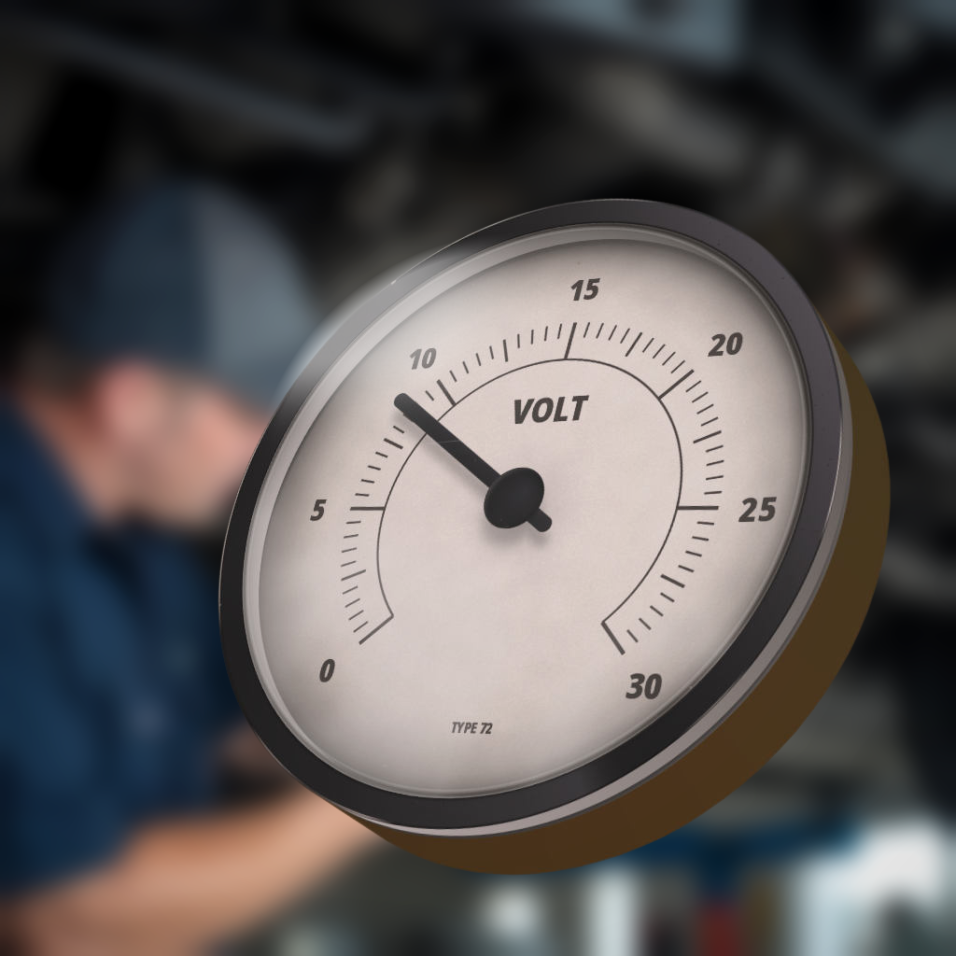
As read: 8.75; V
